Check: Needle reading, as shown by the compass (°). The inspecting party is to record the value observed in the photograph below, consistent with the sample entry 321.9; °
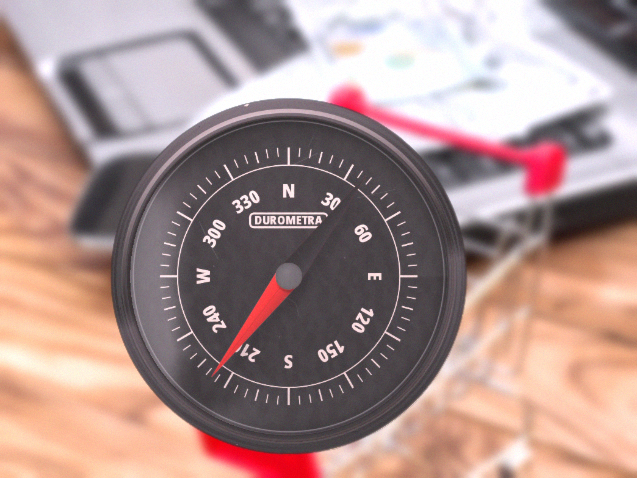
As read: 217.5; °
